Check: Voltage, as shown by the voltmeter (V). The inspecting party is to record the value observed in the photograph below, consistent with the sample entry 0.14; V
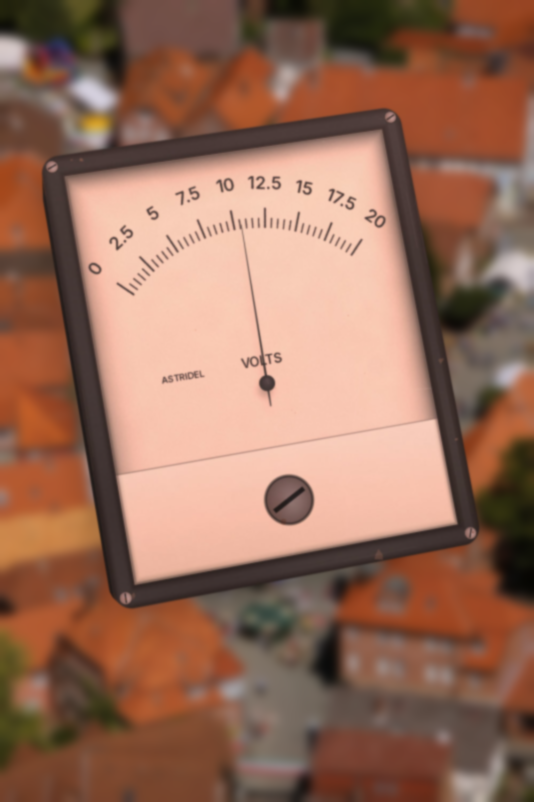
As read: 10.5; V
